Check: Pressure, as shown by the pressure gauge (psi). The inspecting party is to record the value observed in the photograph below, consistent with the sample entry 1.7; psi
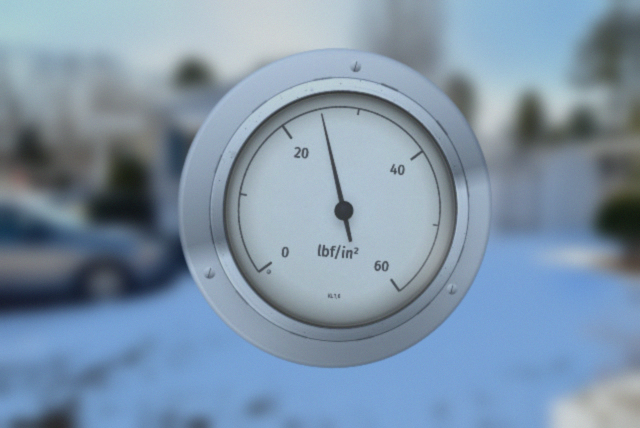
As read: 25; psi
